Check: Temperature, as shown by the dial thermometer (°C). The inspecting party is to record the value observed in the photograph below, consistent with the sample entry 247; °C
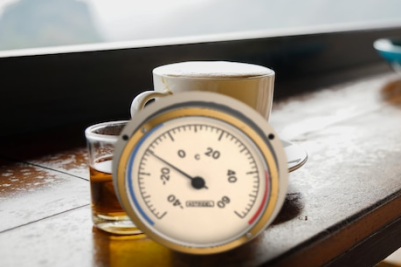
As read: -10; °C
